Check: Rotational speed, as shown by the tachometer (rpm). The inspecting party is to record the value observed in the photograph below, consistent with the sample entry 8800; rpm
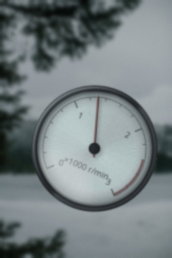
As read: 1300; rpm
